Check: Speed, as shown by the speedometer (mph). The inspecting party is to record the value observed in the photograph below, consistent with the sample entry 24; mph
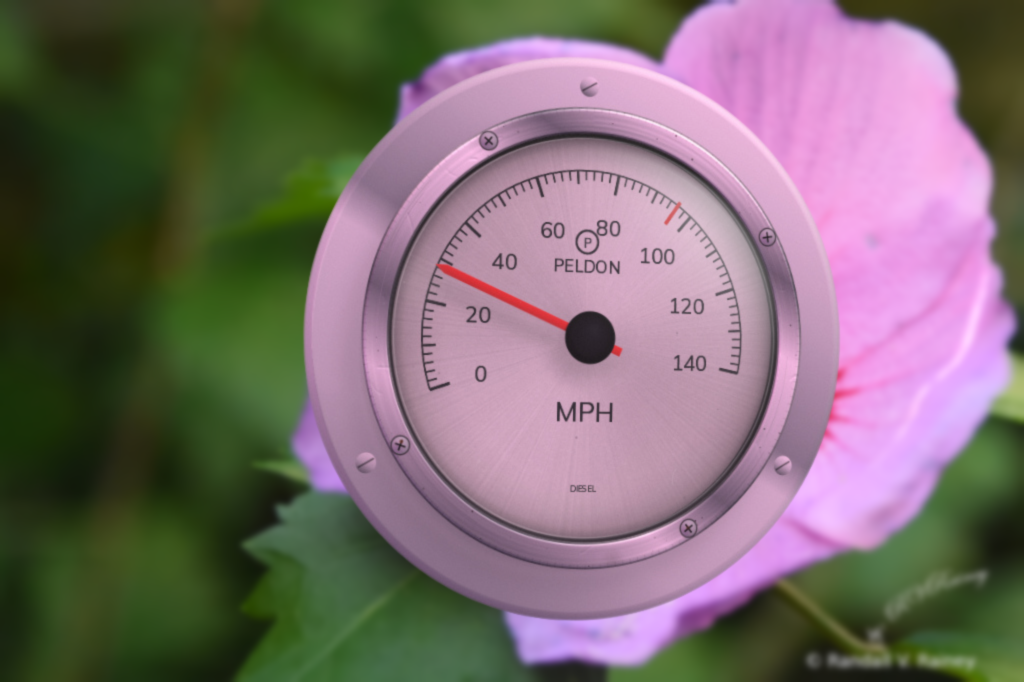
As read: 28; mph
